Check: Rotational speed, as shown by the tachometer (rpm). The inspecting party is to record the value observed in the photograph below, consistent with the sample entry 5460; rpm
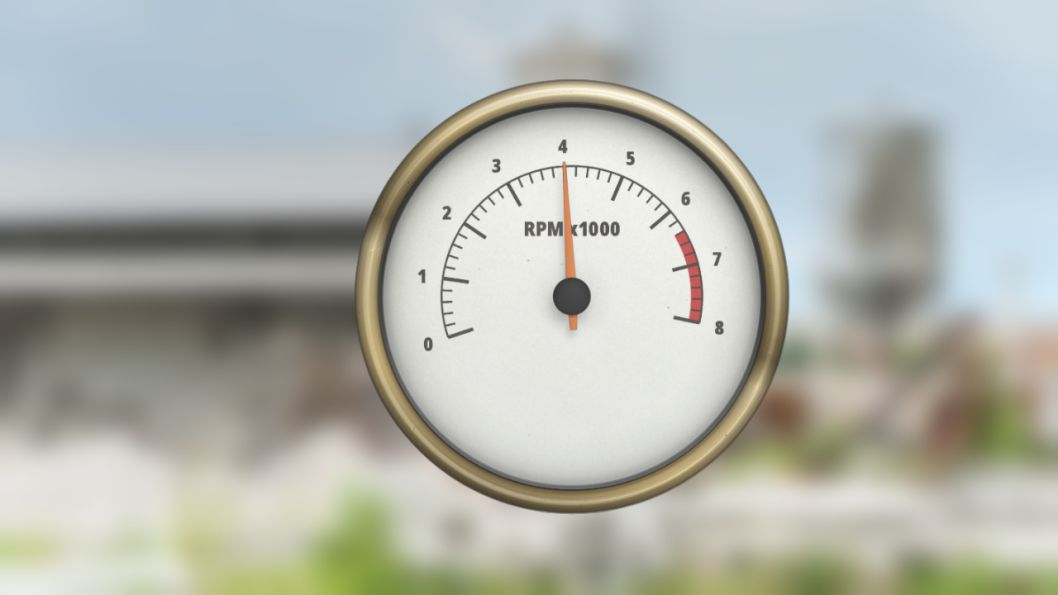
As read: 4000; rpm
